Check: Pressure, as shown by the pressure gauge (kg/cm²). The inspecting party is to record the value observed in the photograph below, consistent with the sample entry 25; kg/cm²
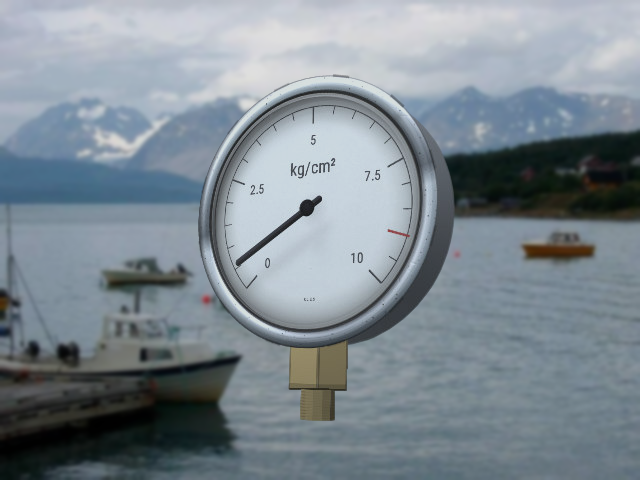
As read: 0.5; kg/cm²
